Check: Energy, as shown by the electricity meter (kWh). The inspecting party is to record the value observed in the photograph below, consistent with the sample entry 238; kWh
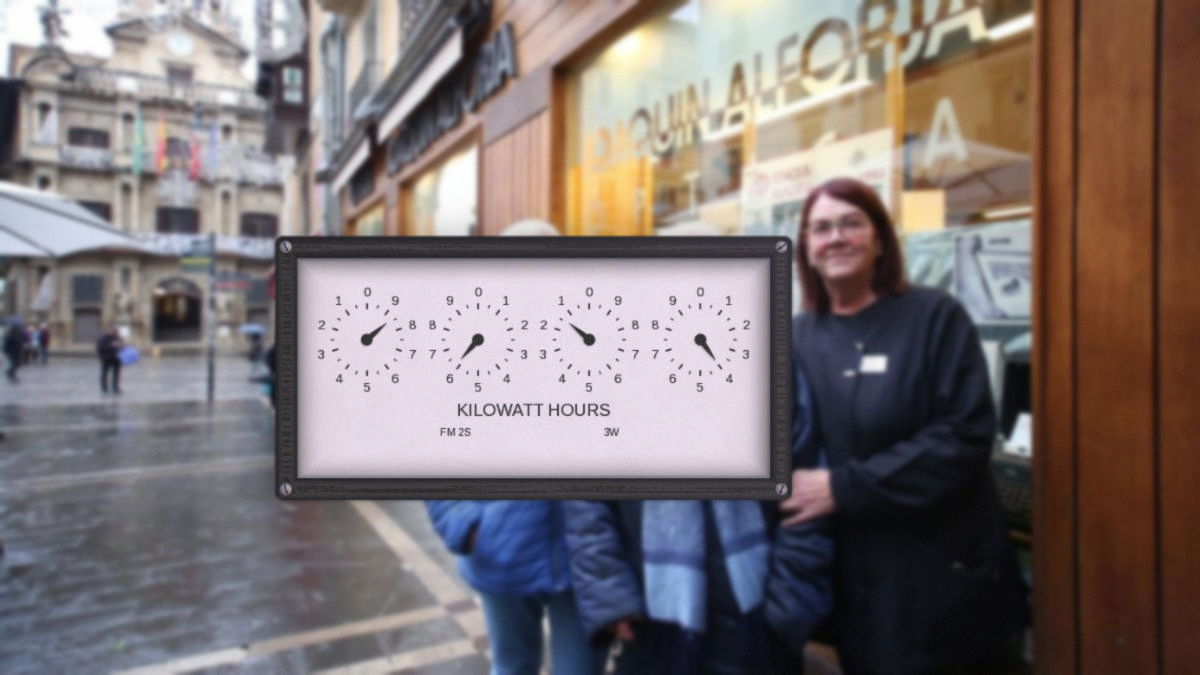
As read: 8614; kWh
